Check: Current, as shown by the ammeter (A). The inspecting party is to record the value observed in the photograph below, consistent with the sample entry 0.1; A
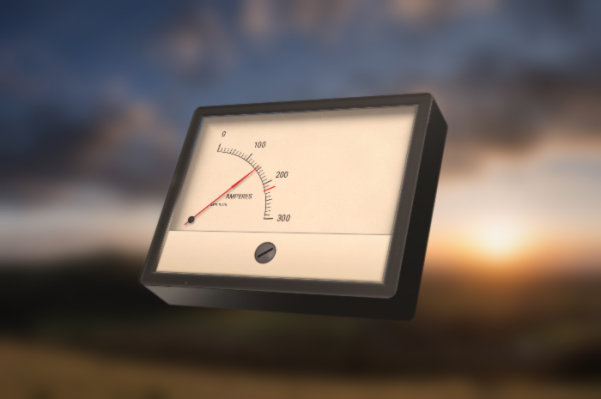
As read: 150; A
